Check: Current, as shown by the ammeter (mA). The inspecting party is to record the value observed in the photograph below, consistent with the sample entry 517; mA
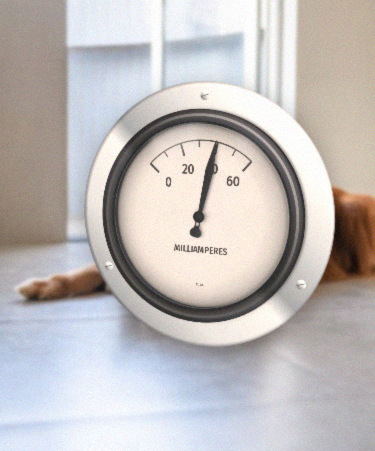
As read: 40; mA
